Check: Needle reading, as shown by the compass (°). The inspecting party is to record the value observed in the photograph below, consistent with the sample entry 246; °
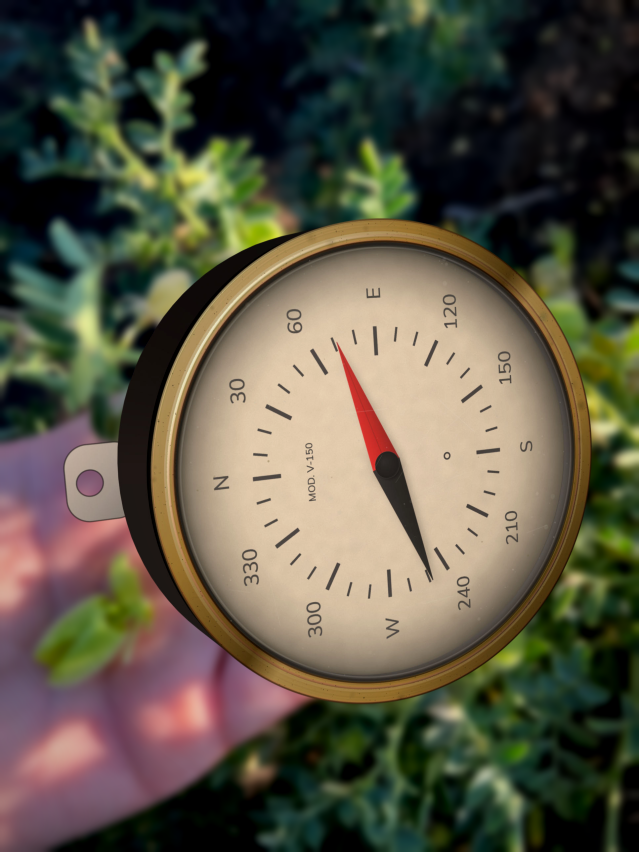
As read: 70; °
